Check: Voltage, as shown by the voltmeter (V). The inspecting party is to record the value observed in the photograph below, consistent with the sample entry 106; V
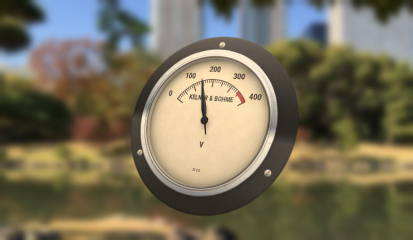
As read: 150; V
